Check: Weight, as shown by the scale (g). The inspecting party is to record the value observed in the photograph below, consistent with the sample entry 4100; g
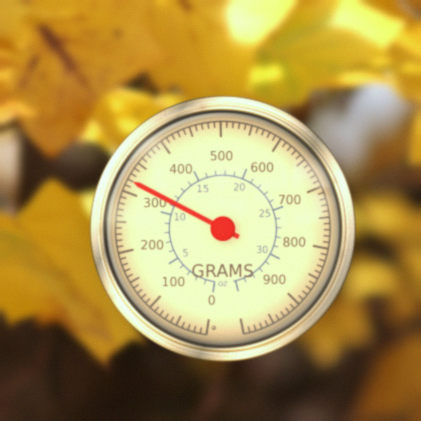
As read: 320; g
